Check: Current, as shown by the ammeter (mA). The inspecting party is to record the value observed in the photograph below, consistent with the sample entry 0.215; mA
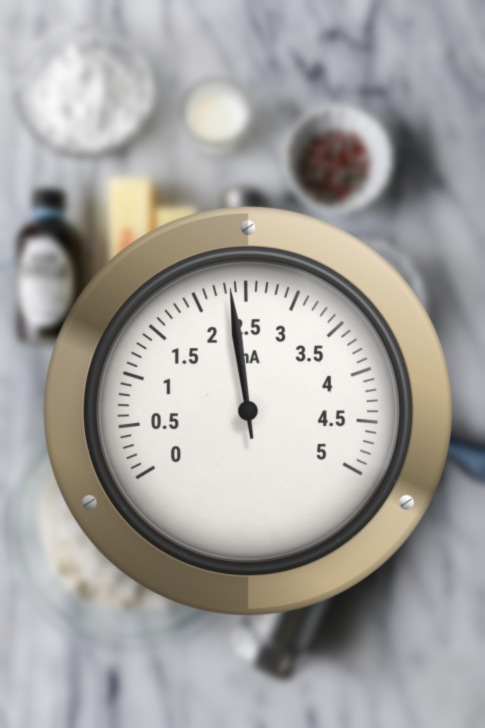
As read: 2.35; mA
